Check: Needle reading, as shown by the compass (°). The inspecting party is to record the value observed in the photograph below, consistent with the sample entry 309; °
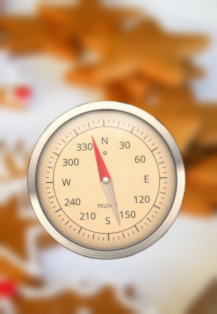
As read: 345; °
